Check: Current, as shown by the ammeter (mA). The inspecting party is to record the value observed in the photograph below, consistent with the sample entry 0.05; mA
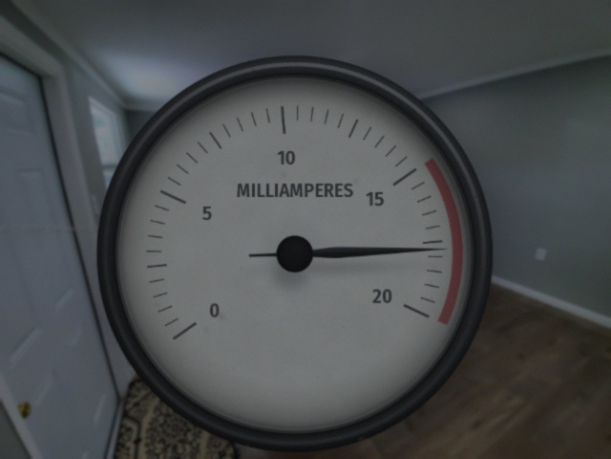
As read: 17.75; mA
